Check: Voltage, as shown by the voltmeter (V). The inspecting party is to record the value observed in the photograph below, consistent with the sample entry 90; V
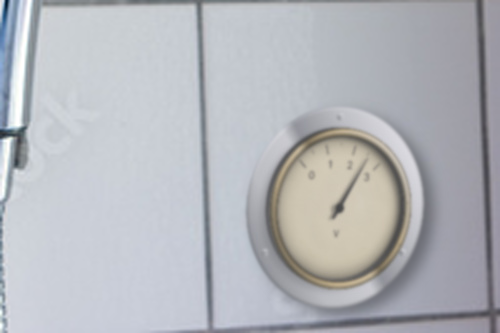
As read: 2.5; V
